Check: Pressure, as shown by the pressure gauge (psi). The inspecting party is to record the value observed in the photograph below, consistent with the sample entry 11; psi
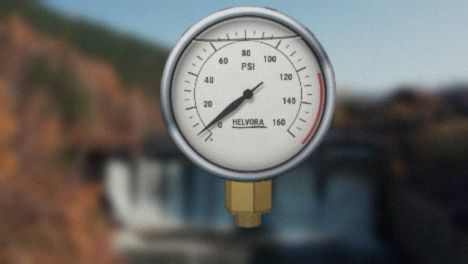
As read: 5; psi
